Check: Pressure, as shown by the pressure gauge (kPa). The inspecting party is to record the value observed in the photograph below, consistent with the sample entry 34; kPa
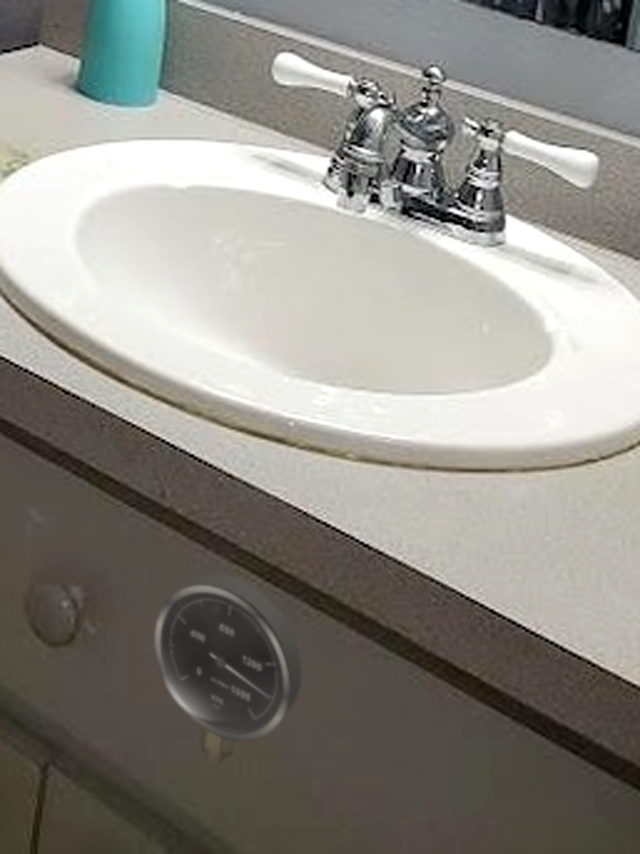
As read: 1400; kPa
